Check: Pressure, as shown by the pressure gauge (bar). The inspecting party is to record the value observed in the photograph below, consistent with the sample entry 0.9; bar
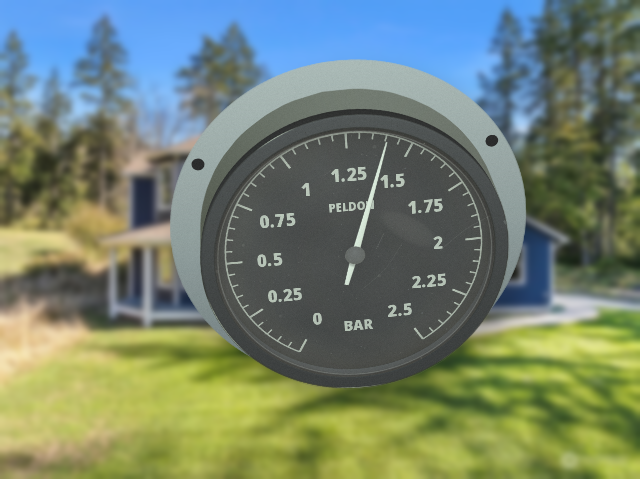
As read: 1.4; bar
